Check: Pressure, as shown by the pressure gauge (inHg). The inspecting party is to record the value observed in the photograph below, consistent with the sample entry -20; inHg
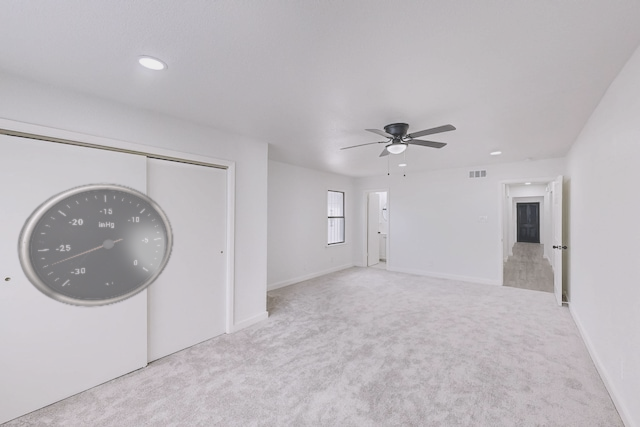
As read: -27; inHg
